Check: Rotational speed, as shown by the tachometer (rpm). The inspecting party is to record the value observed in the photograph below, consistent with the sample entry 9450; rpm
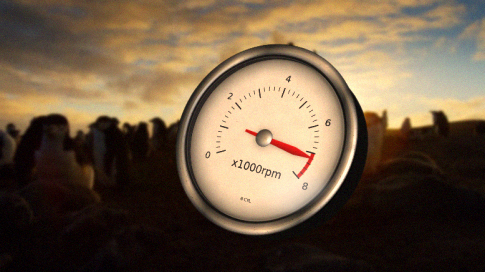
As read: 7200; rpm
